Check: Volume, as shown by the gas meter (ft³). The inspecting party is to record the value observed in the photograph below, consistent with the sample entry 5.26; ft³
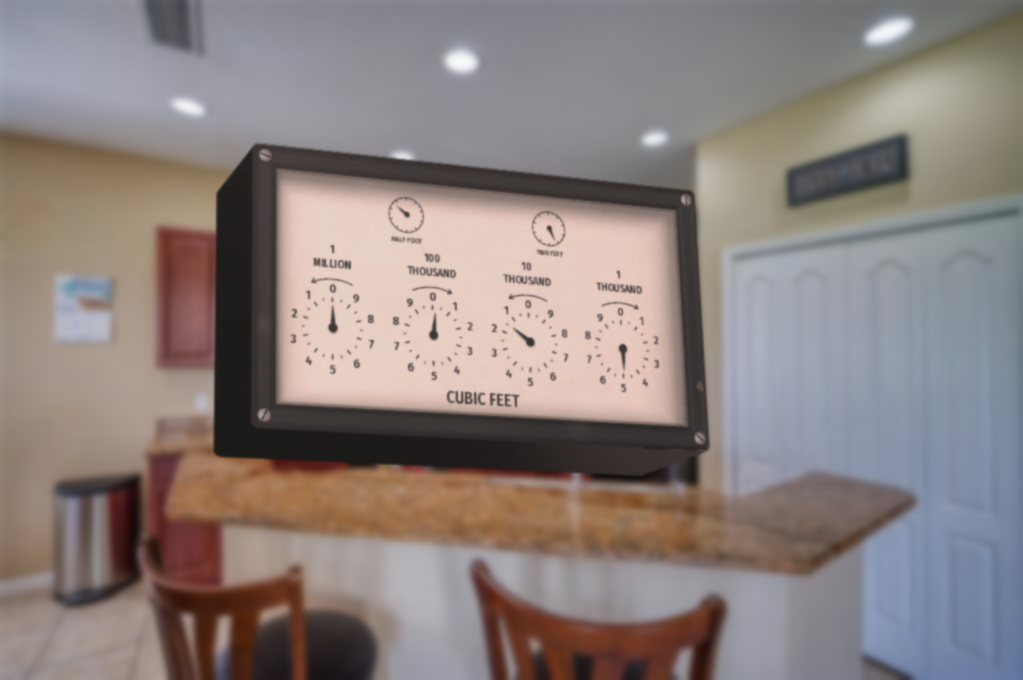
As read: 1500; ft³
